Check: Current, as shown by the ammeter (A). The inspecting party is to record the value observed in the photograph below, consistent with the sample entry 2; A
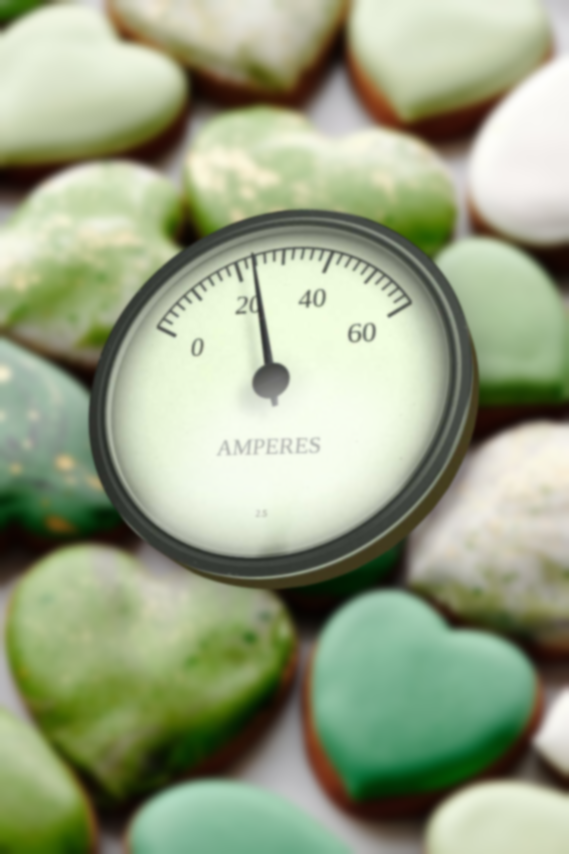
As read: 24; A
